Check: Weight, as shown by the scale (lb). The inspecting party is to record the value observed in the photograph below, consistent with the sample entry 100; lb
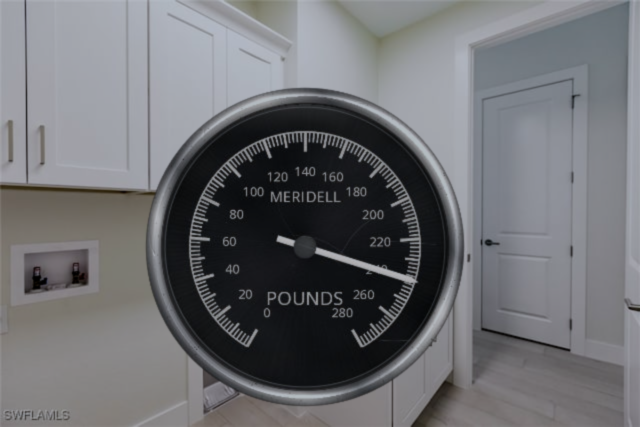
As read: 240; lb
